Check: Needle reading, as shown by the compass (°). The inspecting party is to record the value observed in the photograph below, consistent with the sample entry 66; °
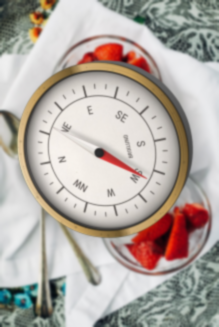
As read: 220; °
